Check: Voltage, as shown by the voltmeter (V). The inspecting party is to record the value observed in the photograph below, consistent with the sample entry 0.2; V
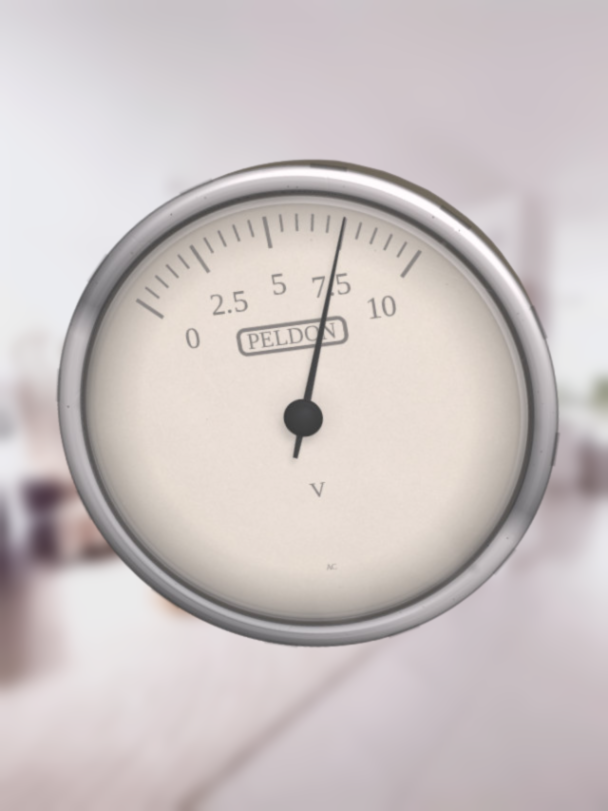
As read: 7.5; V
